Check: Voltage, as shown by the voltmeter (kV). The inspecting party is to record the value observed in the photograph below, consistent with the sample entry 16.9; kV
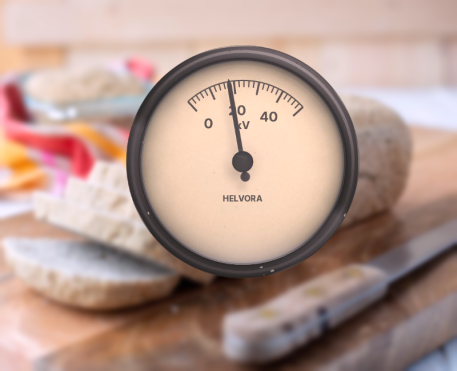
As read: 18; kV
